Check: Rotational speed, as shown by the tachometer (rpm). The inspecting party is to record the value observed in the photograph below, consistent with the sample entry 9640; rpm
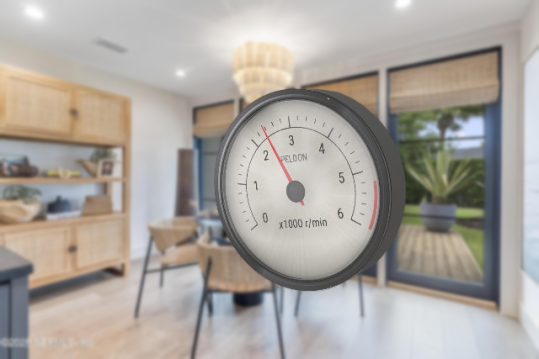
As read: 2400; rpm
